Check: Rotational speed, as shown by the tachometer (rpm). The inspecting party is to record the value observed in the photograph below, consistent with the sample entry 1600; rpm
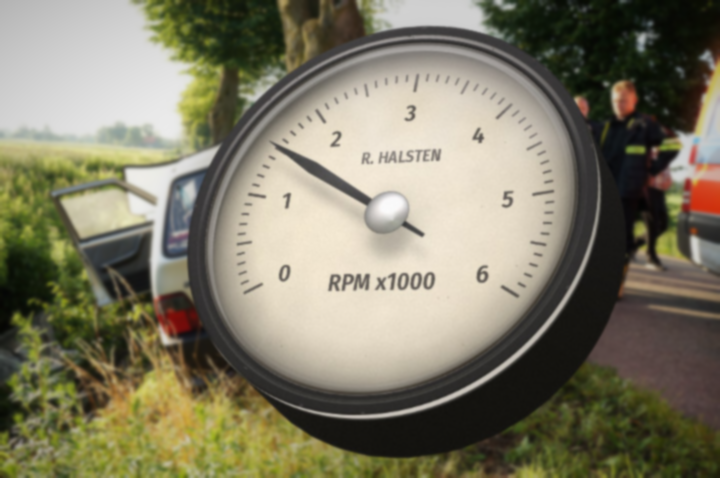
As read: 1500; rpm
